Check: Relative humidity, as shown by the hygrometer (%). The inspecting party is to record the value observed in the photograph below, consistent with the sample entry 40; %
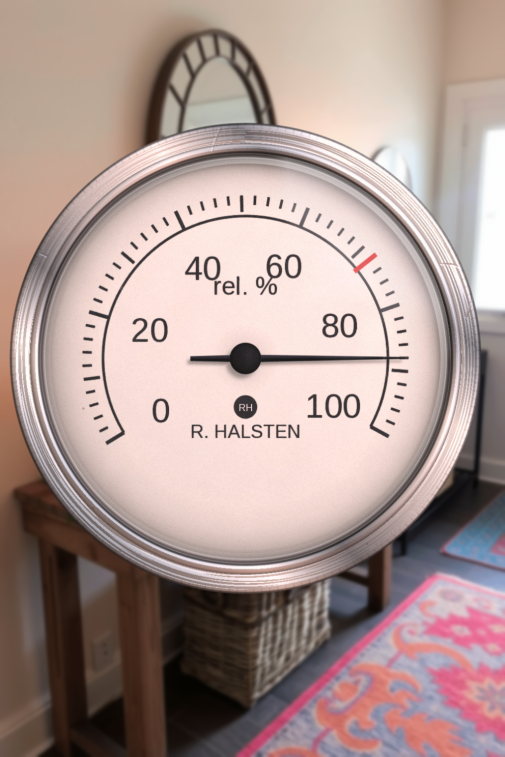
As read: 88; %
